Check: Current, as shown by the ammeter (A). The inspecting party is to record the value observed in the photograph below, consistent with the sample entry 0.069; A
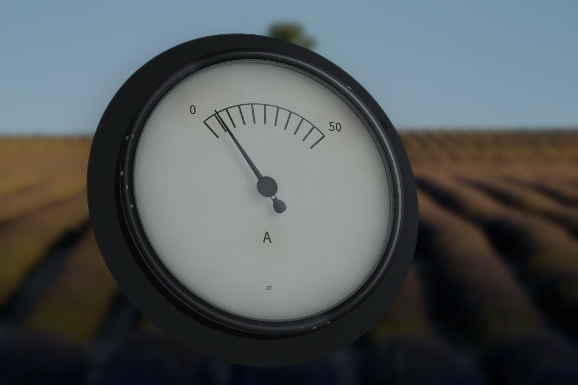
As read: 5; A
